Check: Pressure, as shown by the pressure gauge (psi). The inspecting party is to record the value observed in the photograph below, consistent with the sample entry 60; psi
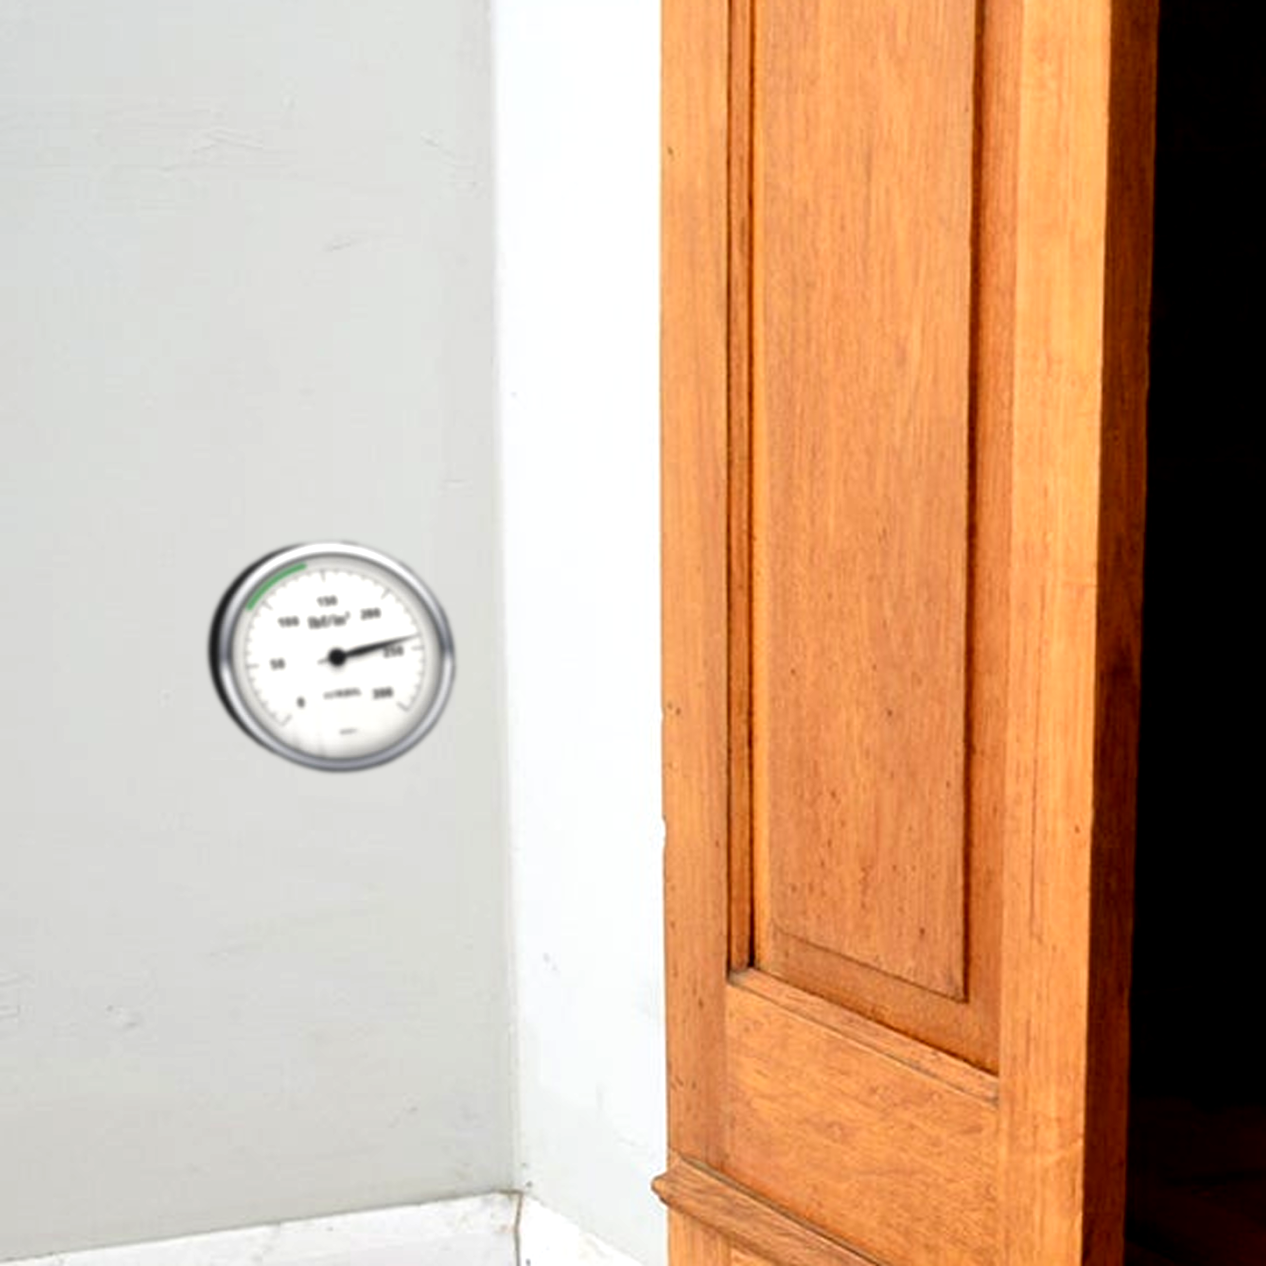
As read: 240; psi
